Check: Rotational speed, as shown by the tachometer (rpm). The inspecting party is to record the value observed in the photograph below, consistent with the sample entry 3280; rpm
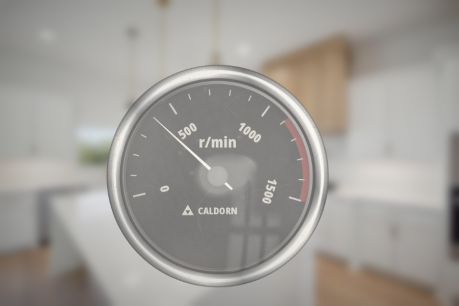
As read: 400; rpm
